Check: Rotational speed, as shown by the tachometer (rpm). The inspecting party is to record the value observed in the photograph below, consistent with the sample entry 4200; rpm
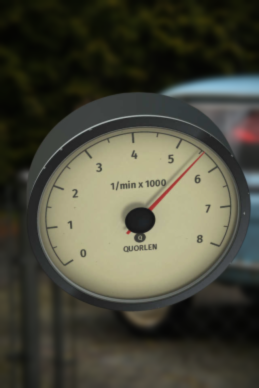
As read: 5500; rpm
